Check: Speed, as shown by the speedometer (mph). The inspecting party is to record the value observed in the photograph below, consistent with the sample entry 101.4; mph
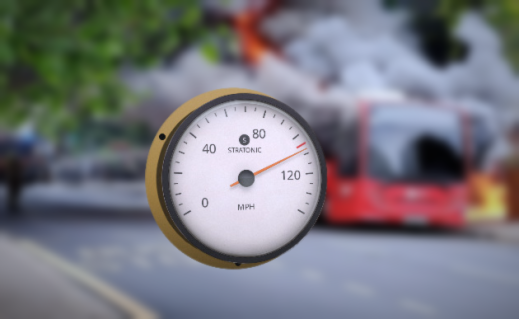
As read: 107.5; mph
